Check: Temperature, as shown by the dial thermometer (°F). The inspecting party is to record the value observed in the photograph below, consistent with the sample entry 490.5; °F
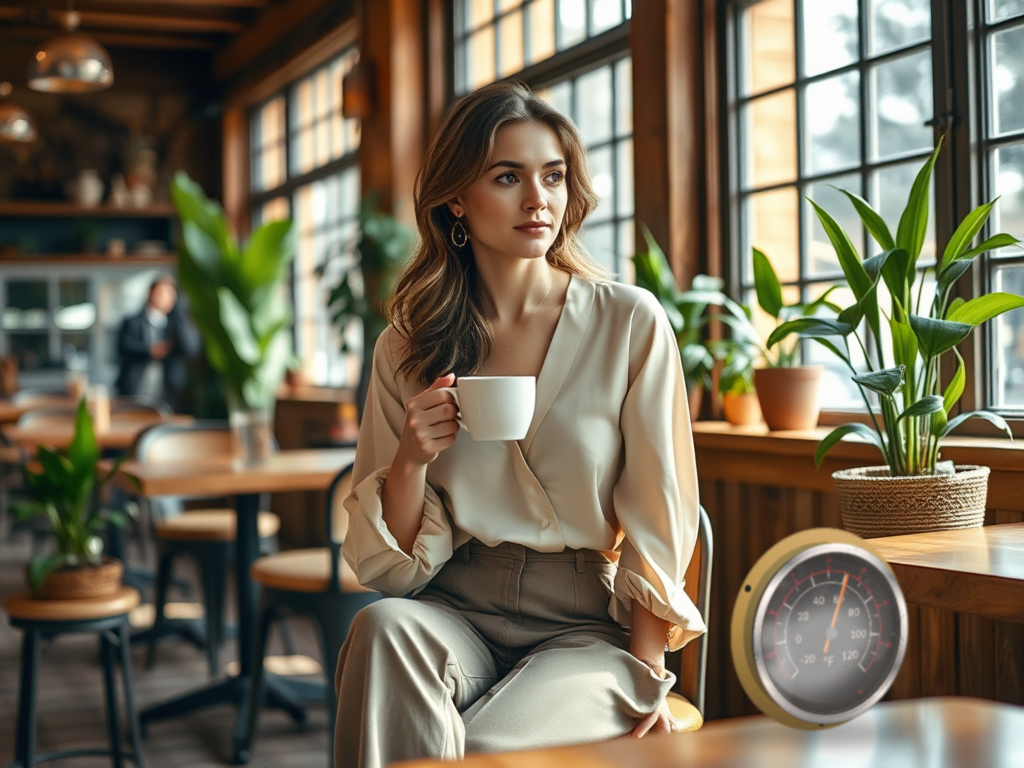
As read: 60; °F
